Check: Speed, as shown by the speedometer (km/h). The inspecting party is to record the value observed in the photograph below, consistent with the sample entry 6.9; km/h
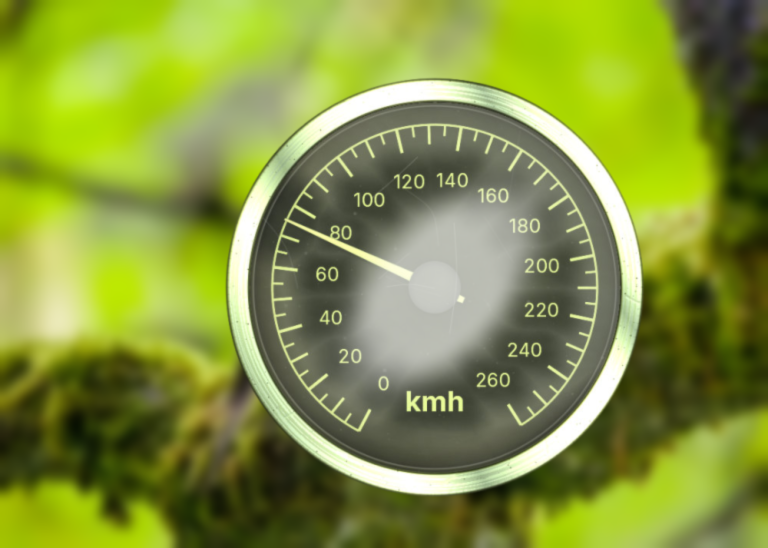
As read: 75; km/h
